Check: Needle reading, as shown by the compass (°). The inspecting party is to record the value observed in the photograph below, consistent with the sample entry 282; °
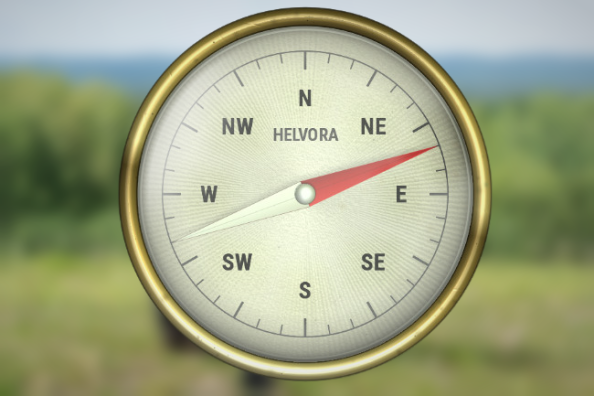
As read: 70; °
